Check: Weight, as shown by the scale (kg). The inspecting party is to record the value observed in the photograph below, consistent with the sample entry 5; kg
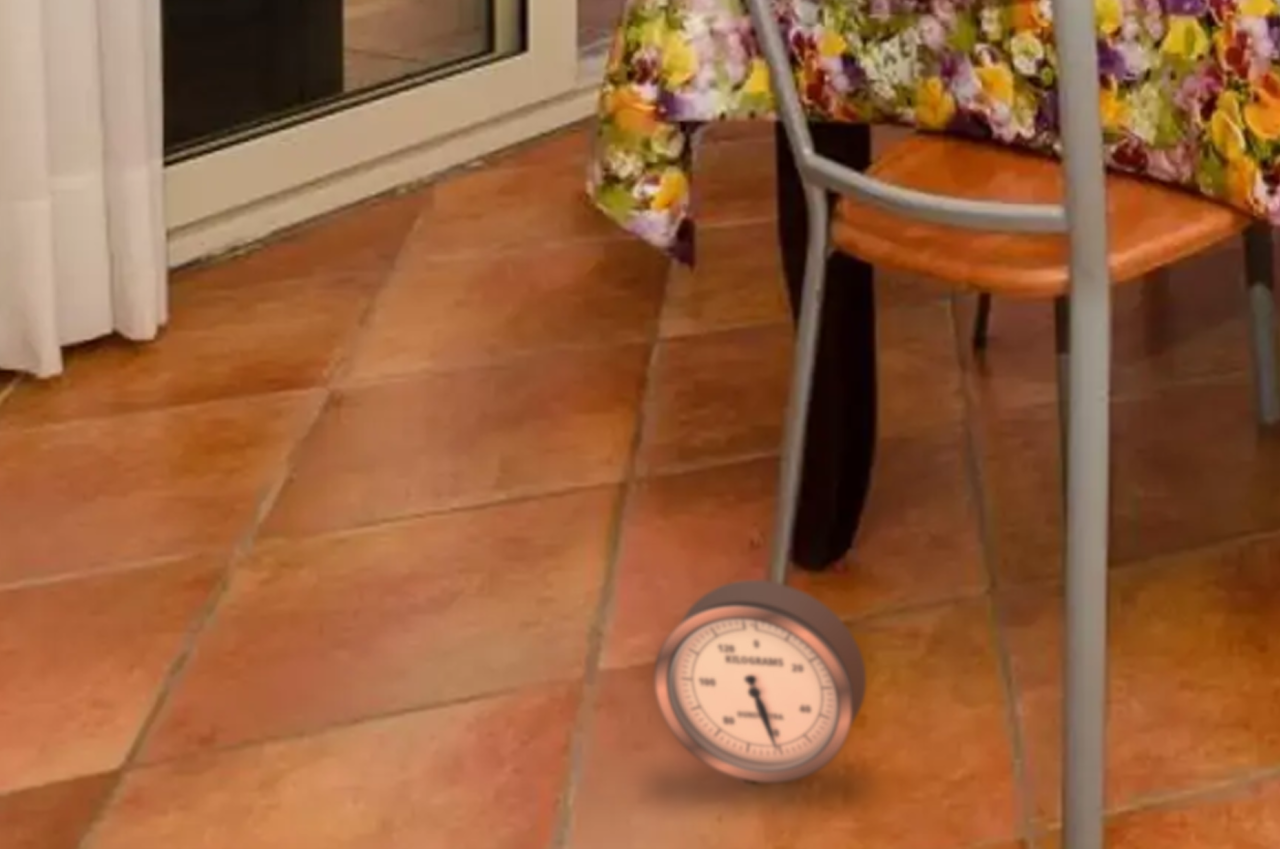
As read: 60; kg
